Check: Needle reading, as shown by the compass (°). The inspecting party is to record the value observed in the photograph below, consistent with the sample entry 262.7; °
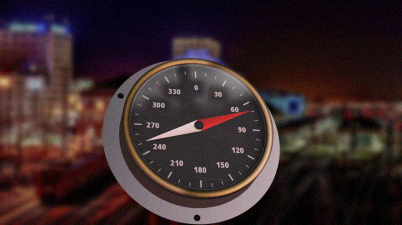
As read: 70; °
